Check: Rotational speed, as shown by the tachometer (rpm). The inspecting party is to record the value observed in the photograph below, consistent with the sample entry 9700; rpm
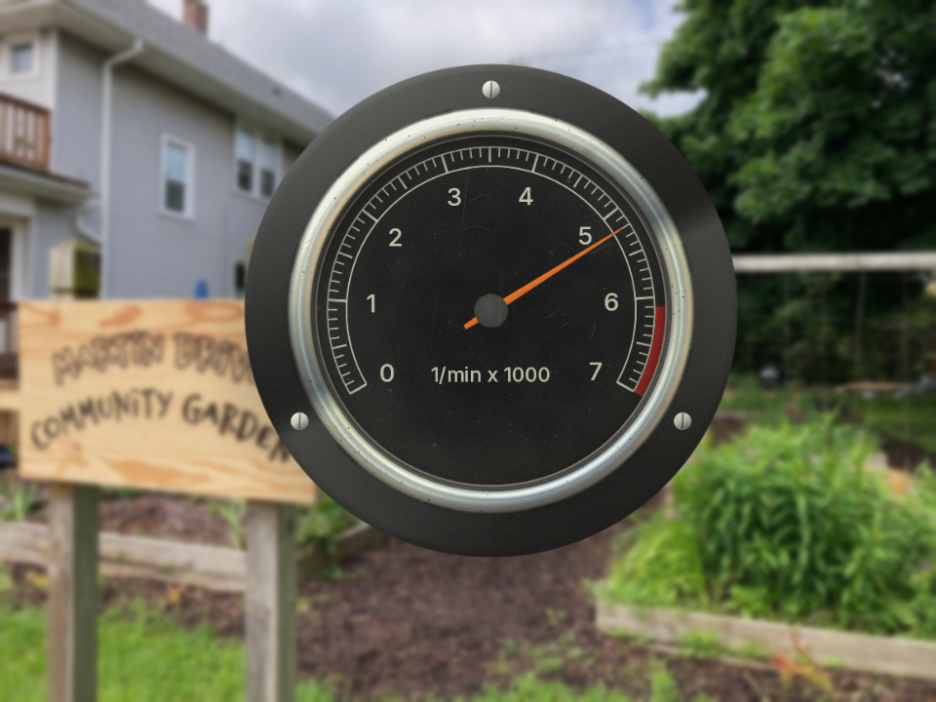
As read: 5200; rpm
